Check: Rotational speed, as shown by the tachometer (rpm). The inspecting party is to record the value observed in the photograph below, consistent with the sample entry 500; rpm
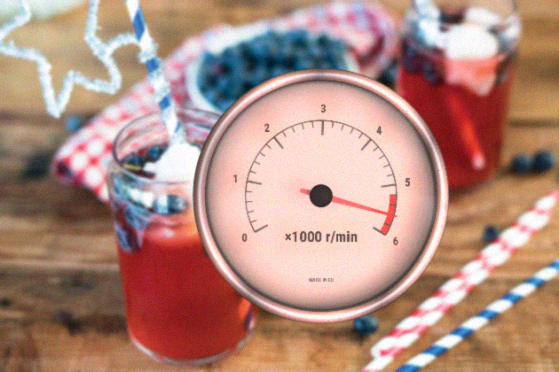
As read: 5600; rpm
